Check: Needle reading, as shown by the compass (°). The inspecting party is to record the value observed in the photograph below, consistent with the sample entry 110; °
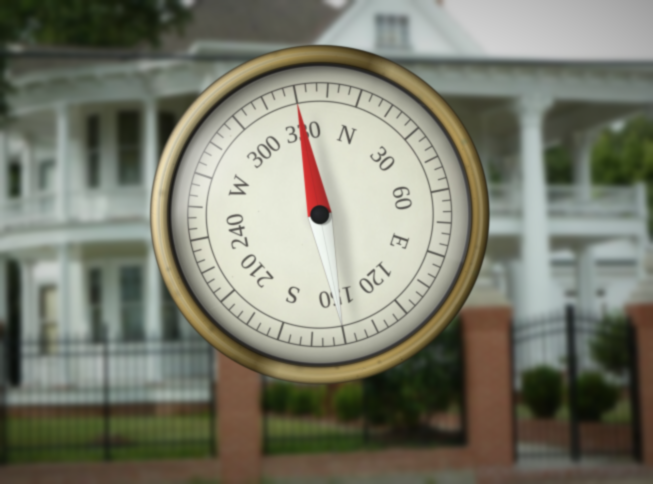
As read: 330; °
